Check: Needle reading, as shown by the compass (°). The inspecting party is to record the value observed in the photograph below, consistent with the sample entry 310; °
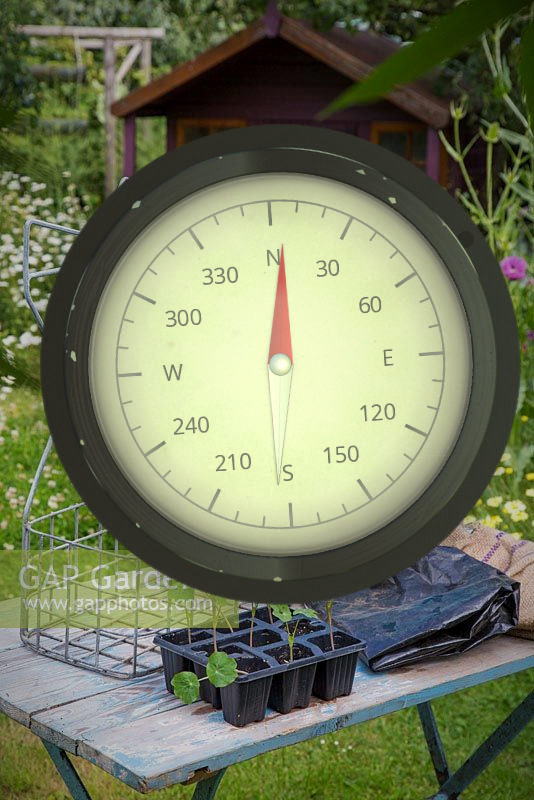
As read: 5; °
